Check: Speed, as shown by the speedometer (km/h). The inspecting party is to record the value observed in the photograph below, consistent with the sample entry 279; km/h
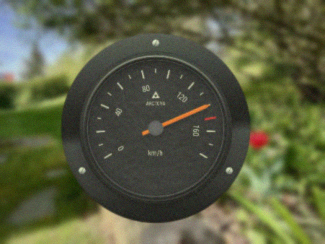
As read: 140; km/h
